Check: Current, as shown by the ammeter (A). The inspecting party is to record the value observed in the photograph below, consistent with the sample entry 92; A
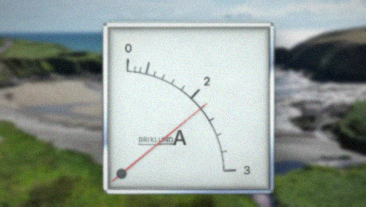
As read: 2.2; A
